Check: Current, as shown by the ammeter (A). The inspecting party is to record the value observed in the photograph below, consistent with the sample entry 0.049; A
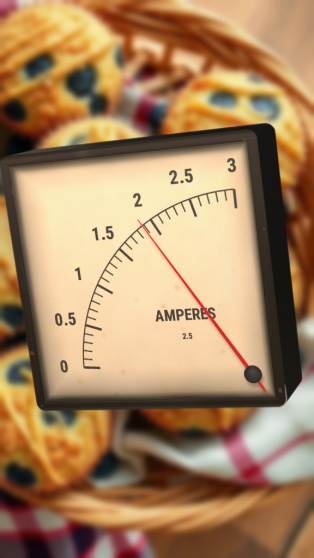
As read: 1.9; A
